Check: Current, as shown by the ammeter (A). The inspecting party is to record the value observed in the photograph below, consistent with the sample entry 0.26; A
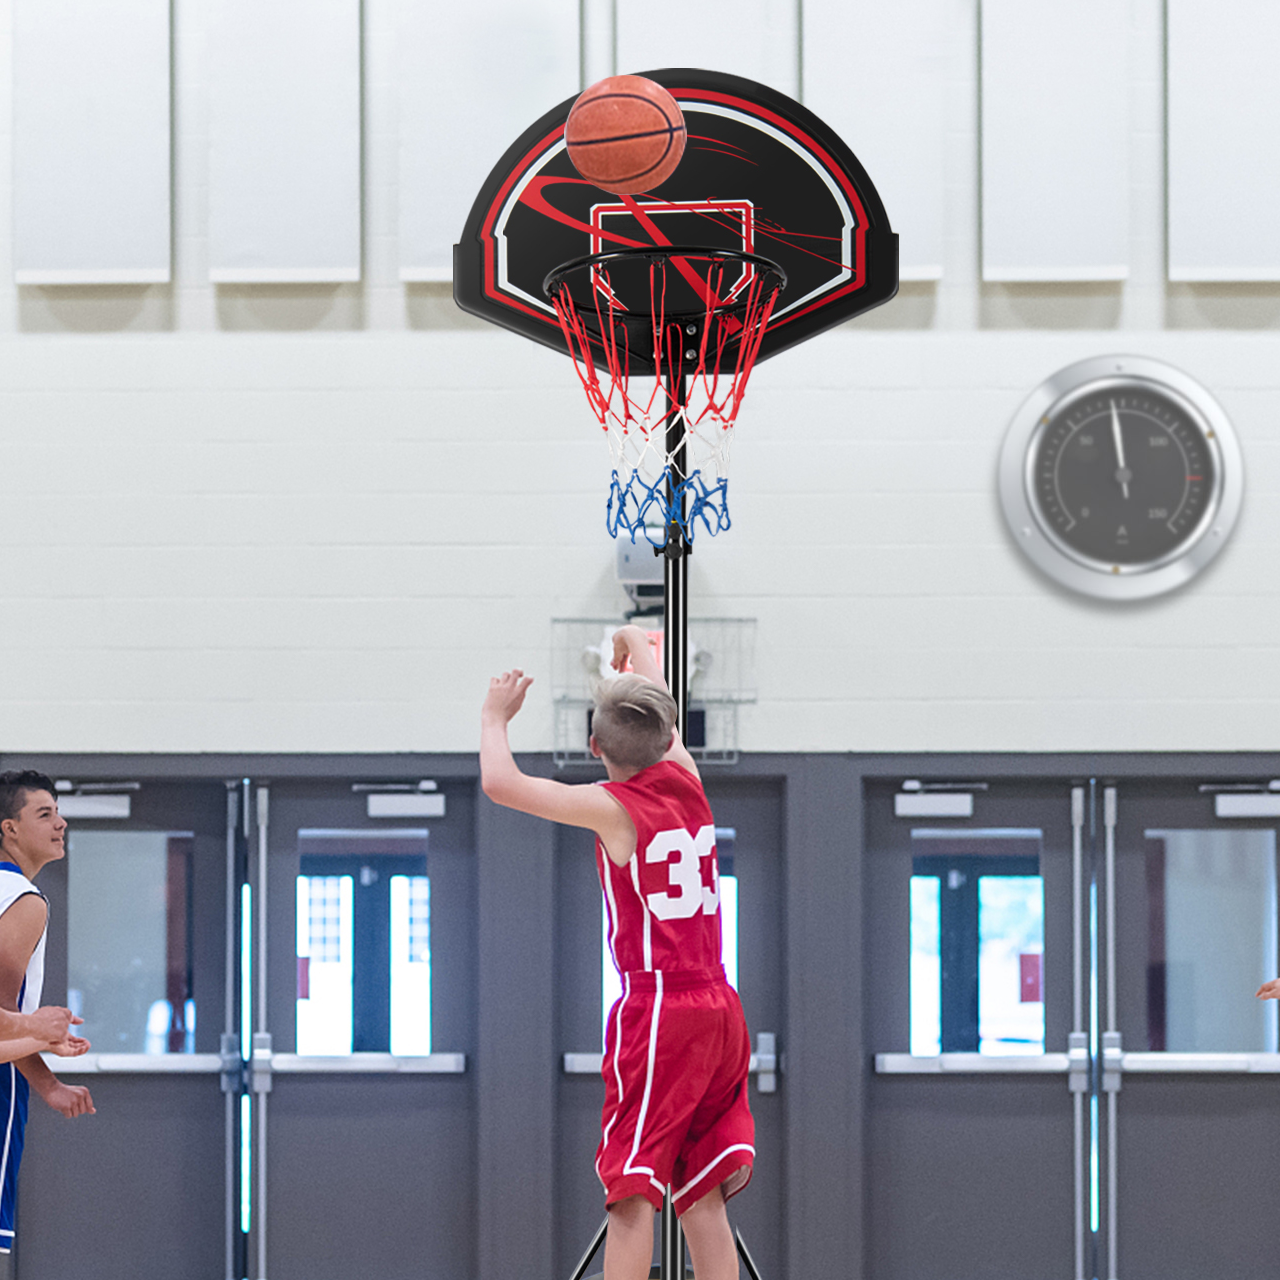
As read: 70; A
